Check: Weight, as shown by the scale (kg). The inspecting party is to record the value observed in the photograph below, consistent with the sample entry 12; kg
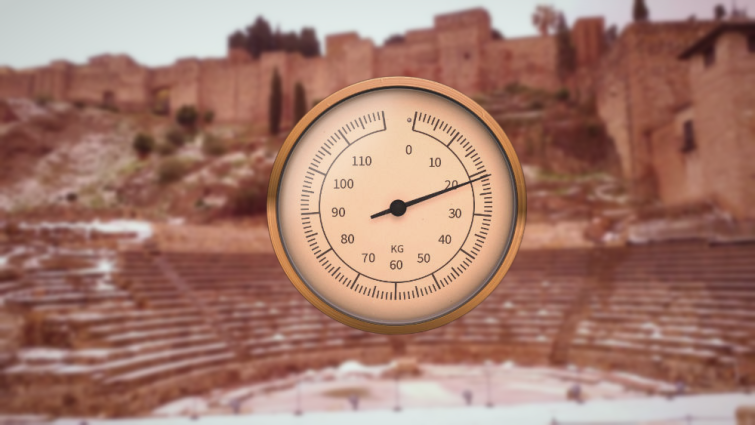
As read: 21; kg
